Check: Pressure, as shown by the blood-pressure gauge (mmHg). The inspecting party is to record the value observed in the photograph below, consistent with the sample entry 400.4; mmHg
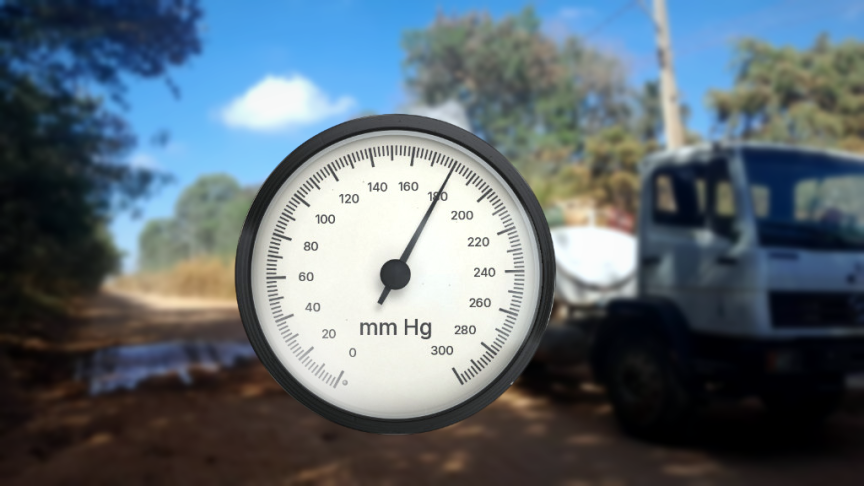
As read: 180; mmHg
